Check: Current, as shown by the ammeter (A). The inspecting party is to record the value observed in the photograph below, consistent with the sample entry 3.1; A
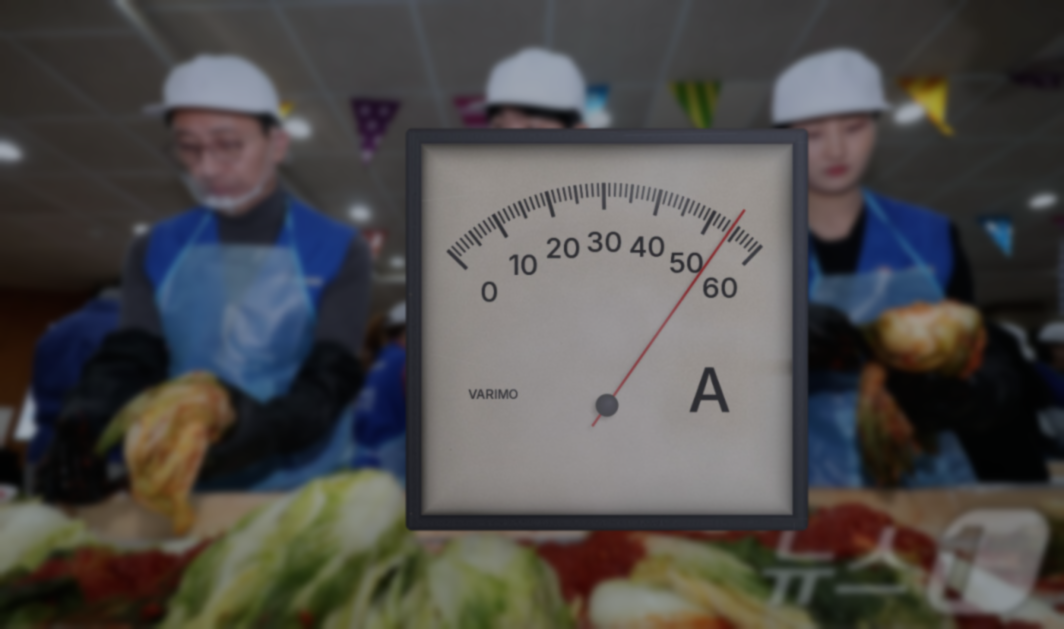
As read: 54; A
